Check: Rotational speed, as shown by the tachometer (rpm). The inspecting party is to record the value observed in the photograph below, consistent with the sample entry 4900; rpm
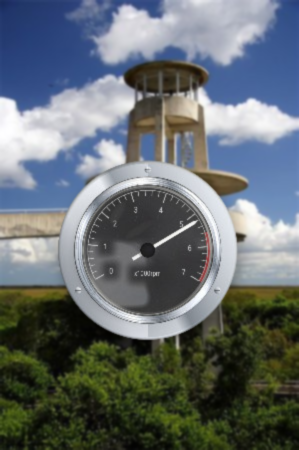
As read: 5200; rpm
